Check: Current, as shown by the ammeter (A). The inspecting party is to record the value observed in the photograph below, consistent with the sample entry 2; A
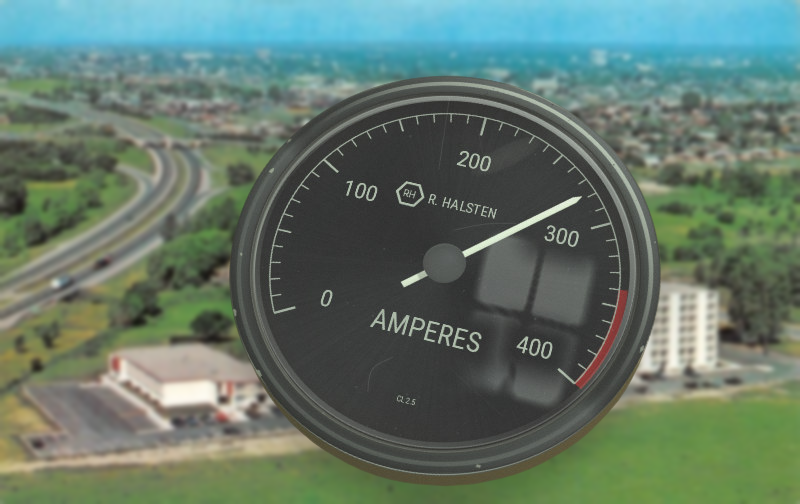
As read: 280; A
